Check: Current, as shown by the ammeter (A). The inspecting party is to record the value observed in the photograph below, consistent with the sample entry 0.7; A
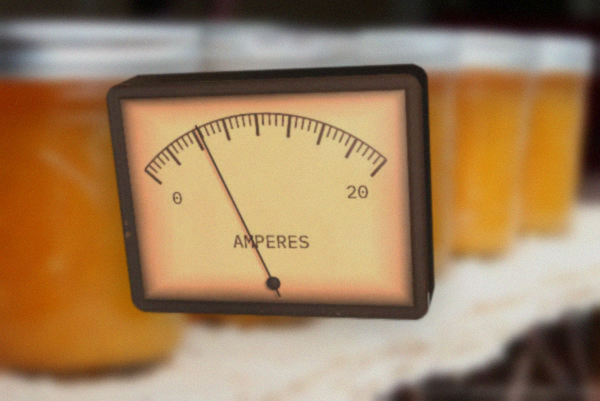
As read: 5.5; A
